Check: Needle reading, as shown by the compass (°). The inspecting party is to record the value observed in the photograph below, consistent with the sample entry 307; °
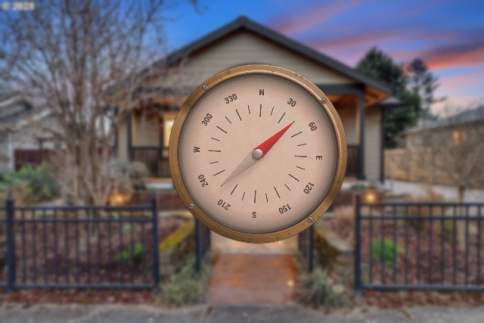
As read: 45; °
